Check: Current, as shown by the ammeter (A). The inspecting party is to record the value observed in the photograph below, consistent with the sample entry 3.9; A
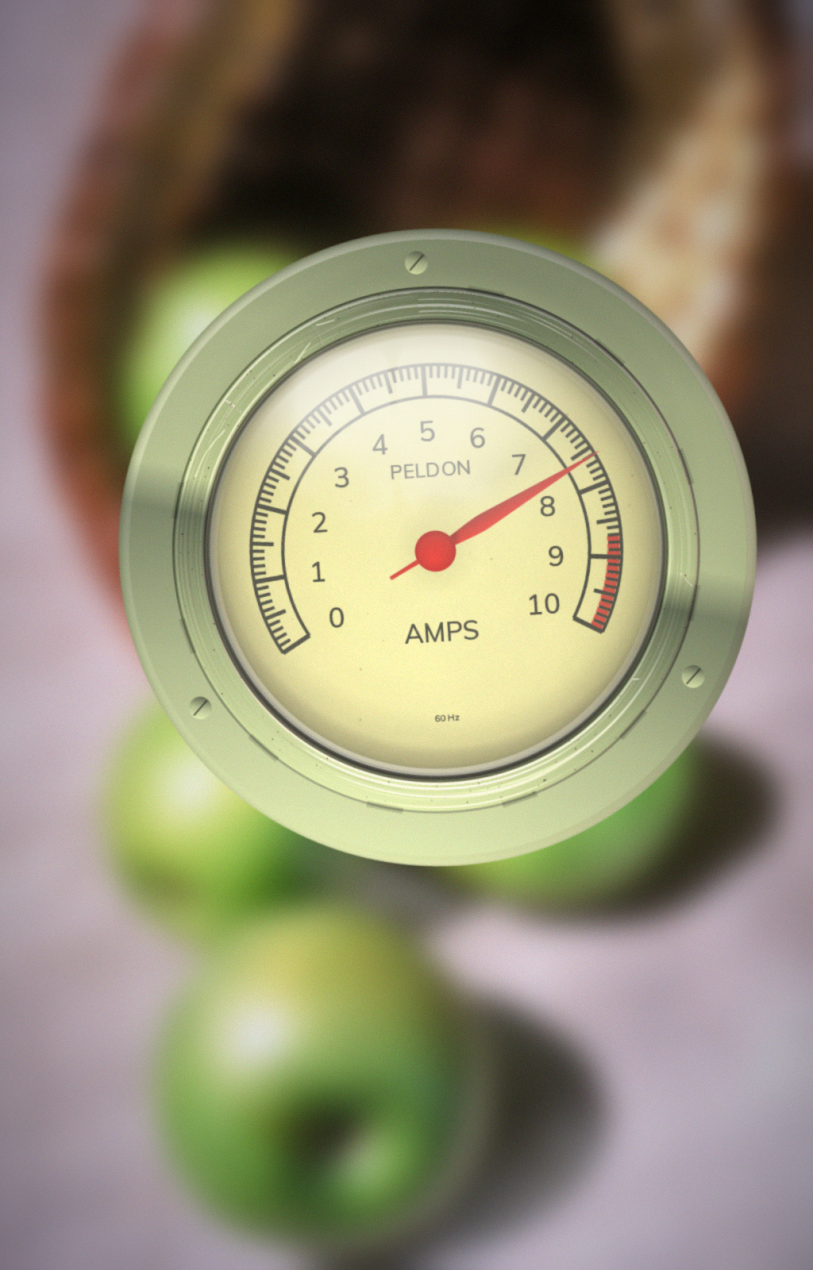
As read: 7.6; A
